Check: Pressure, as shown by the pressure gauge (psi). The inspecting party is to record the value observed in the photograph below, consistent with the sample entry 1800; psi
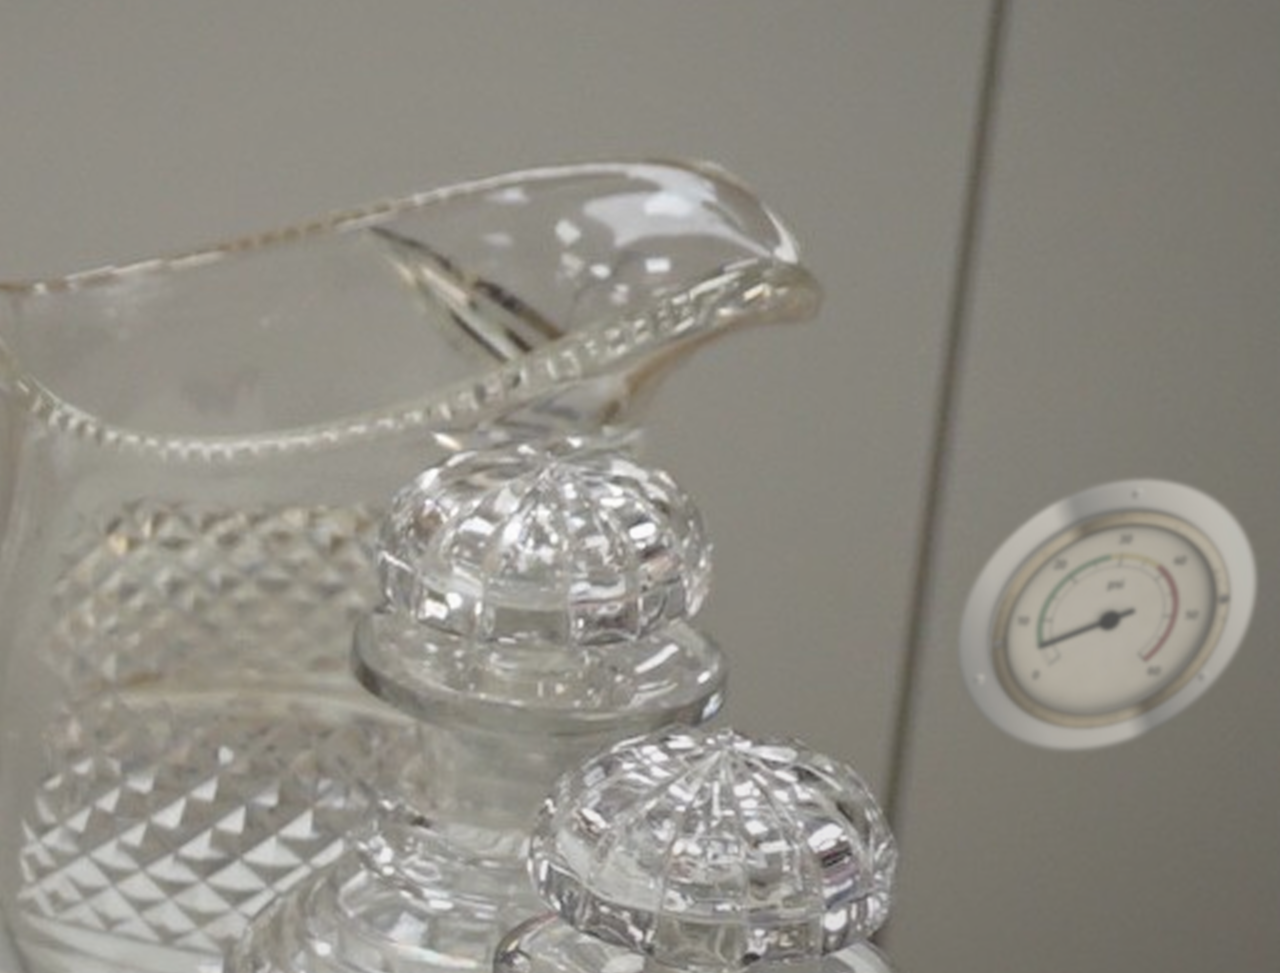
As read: 5; psi
